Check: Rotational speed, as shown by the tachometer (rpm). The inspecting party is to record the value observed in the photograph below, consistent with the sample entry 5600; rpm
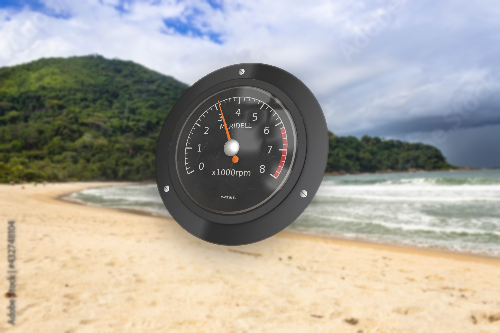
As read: 3200; rpm
